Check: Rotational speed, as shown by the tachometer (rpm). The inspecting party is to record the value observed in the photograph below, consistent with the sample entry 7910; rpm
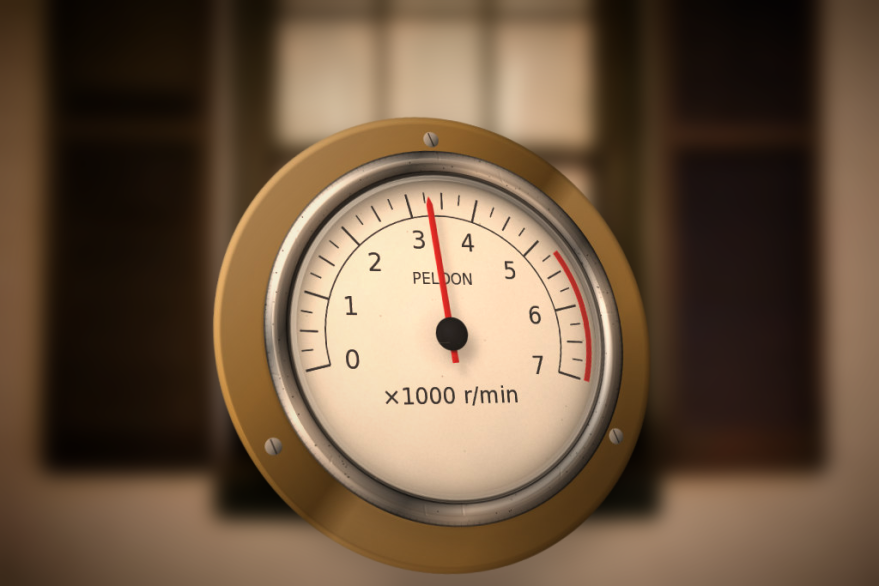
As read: 3250; rpm
